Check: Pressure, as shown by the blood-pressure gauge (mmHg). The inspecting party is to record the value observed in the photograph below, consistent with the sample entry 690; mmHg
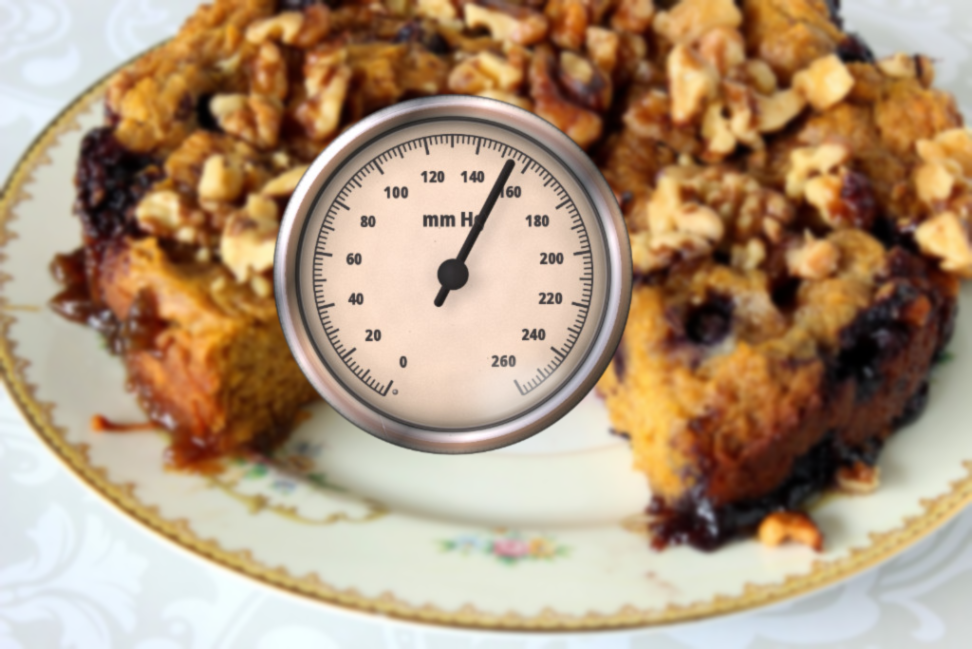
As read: 154; mmHg
